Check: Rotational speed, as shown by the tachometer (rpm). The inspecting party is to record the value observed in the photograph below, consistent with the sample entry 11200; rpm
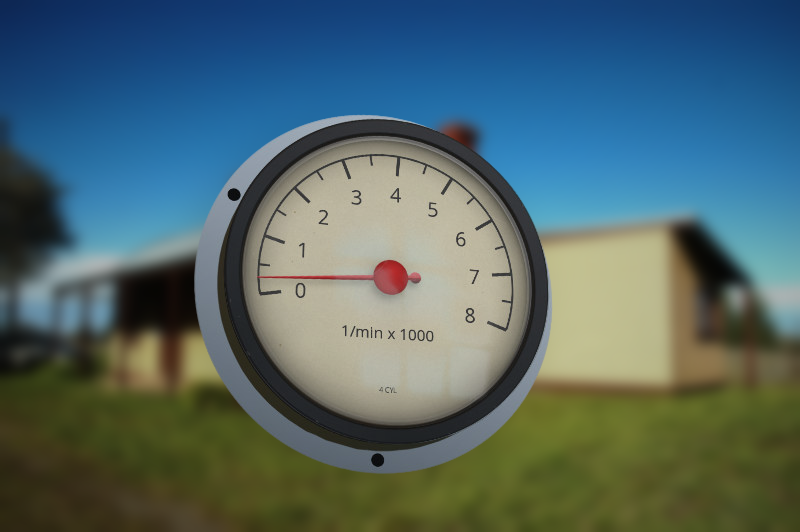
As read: 250; rpm
